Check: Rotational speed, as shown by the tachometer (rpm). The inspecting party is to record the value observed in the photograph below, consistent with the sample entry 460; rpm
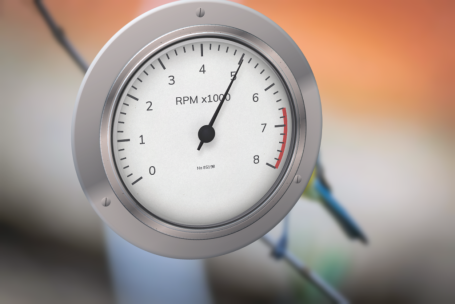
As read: 5000; rpm
